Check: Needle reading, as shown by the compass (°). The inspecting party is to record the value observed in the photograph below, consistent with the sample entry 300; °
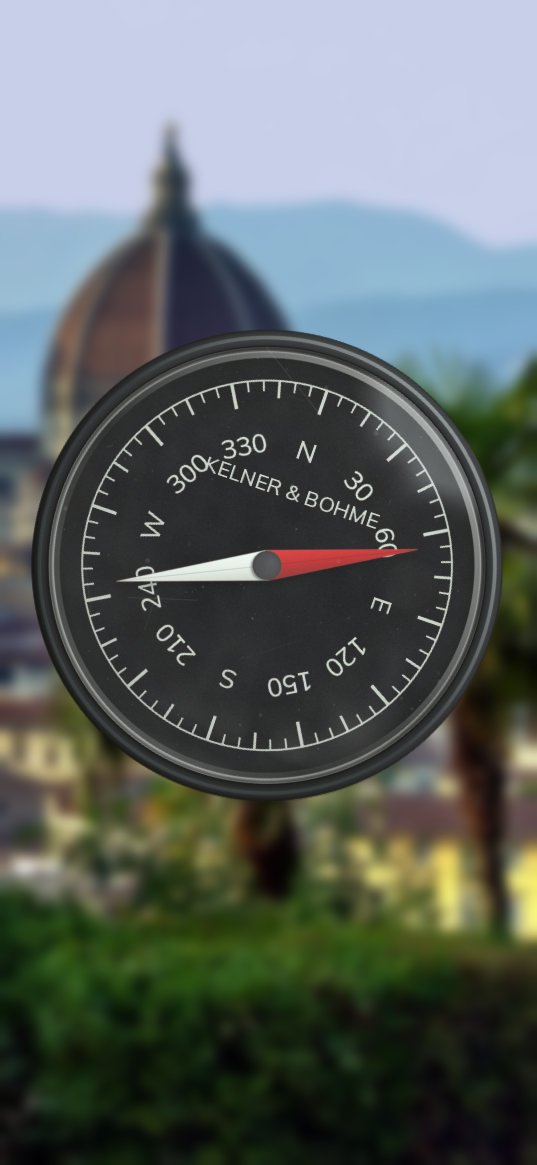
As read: 65; °
